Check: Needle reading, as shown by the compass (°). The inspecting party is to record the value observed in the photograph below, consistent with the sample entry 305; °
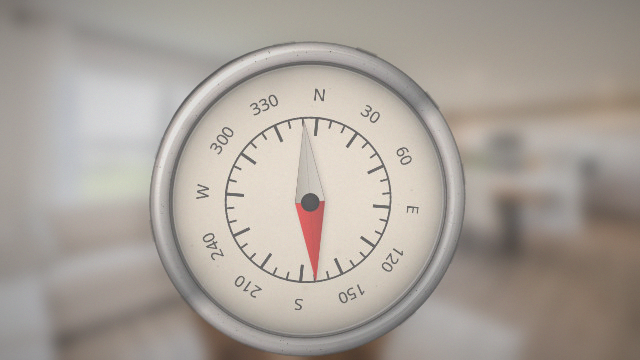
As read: 170; °
